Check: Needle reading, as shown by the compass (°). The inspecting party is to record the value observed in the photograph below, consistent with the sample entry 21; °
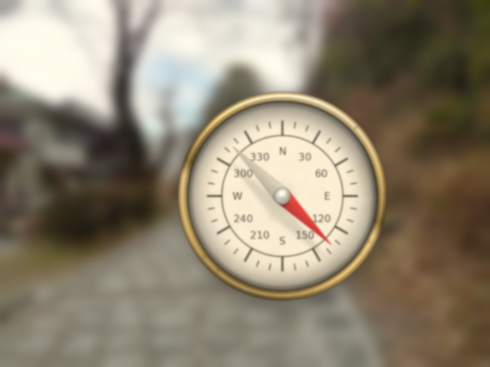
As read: 135; °
